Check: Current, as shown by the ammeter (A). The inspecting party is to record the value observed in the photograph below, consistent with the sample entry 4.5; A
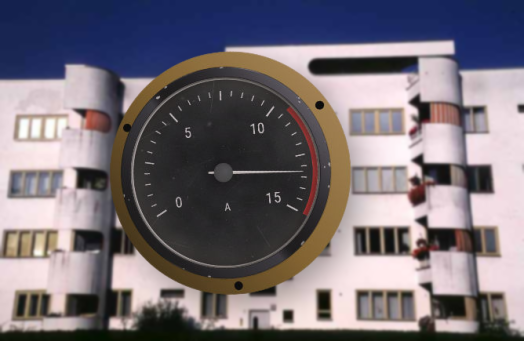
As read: 13.25; A
